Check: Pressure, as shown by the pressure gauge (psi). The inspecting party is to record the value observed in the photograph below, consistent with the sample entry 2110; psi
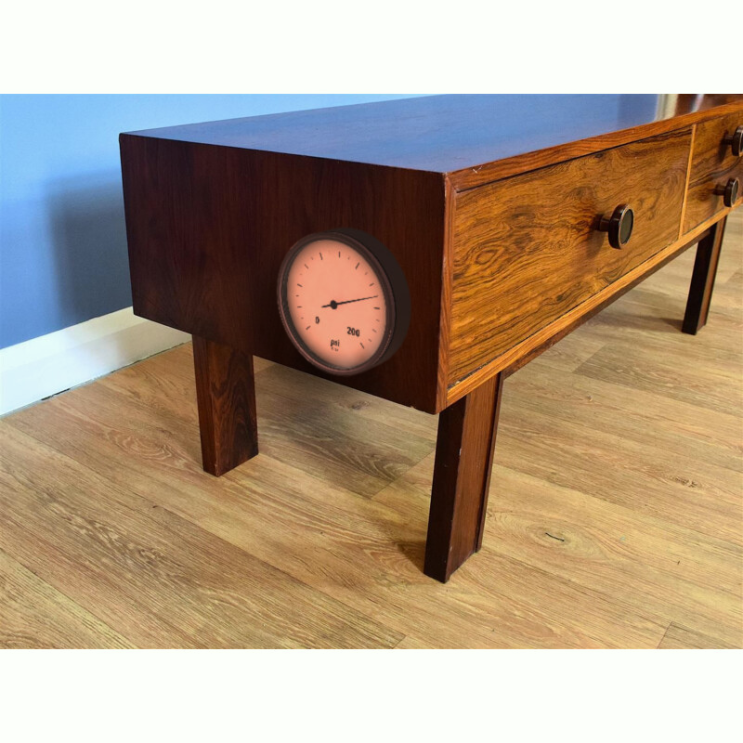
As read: 150; psi
